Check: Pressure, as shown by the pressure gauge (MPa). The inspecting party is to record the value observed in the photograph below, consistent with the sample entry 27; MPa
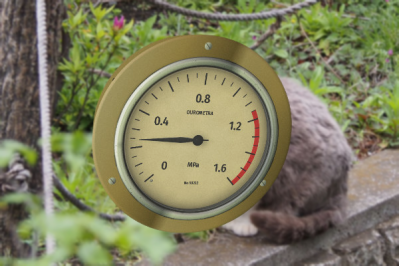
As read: 0.25; MPa
